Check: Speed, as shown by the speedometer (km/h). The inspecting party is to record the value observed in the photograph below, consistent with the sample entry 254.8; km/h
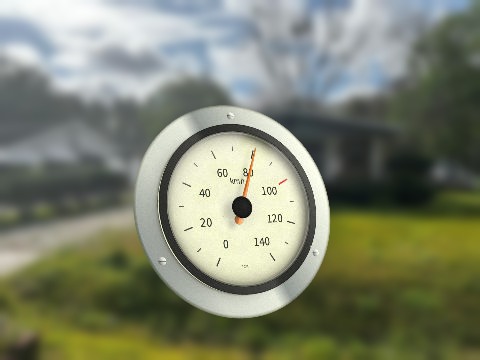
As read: 80; km/h
